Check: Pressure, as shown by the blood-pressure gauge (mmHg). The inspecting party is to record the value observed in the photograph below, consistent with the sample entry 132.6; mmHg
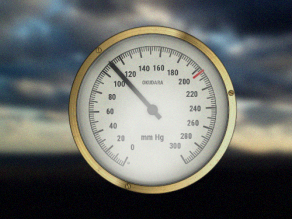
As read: 110; mmHg
